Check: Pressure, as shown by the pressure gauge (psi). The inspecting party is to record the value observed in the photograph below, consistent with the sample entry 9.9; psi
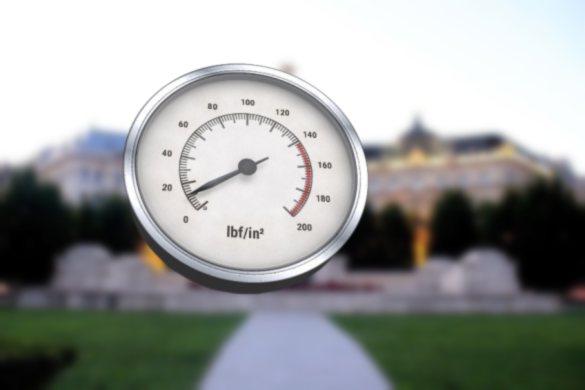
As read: 10; psi
